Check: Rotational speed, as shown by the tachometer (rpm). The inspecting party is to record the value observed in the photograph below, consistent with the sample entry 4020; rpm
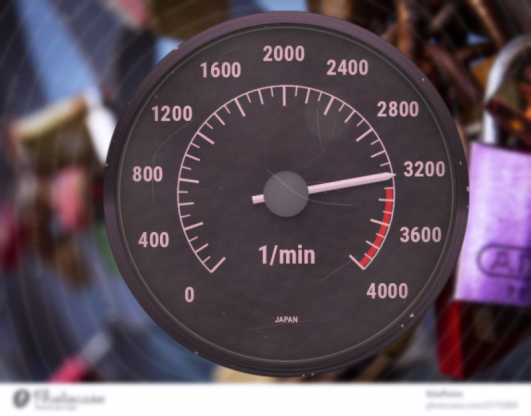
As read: 3200; rpm
